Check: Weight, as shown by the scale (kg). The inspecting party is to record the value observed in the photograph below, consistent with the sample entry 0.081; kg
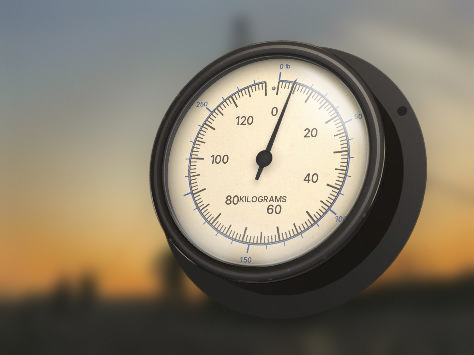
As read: 5; kg
